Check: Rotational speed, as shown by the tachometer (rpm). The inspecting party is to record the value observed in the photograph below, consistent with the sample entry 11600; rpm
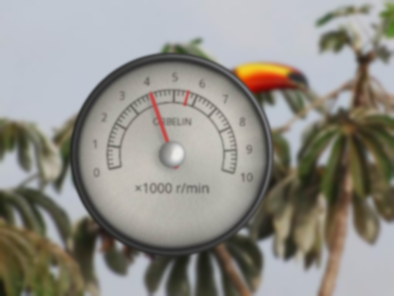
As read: 4000; rpm
